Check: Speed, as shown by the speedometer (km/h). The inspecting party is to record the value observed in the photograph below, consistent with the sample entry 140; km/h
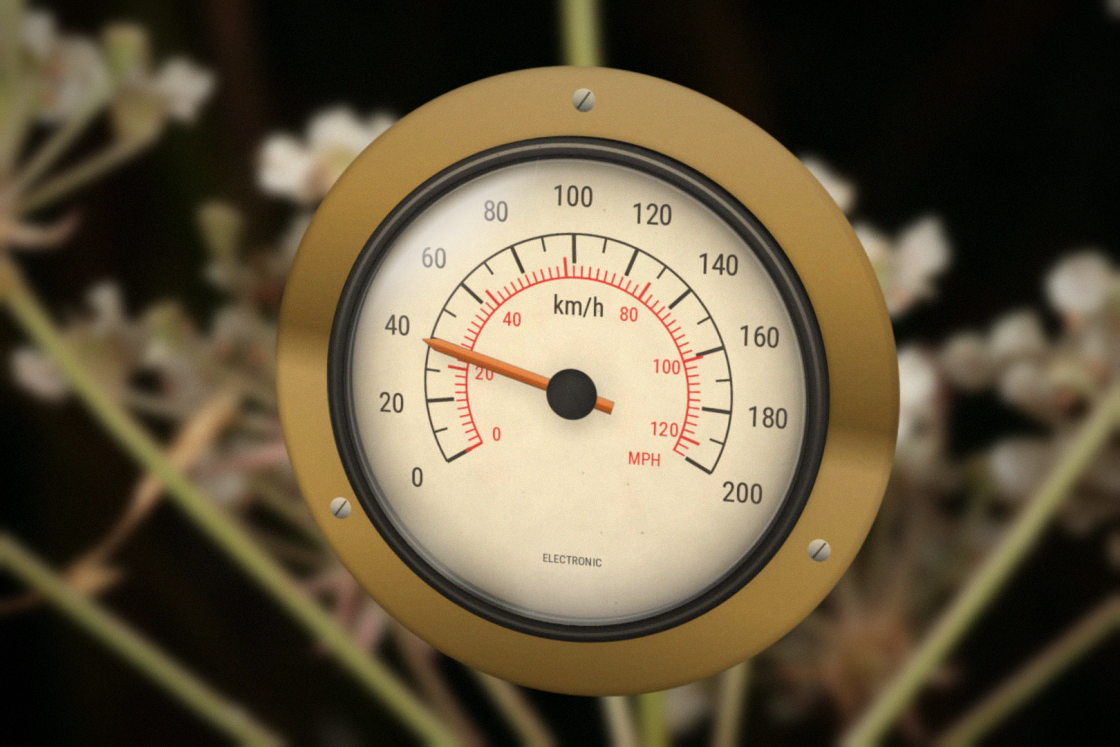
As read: 40; km/h
